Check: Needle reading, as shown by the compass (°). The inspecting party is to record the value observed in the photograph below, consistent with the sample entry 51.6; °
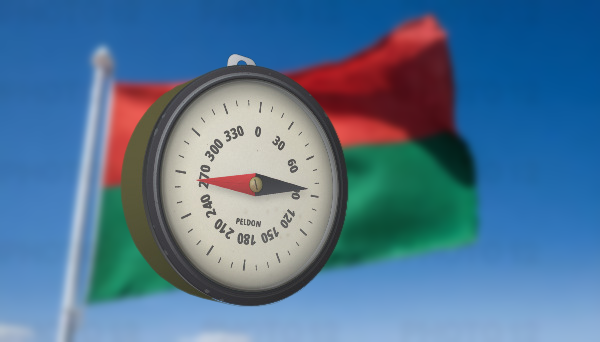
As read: 265; °
